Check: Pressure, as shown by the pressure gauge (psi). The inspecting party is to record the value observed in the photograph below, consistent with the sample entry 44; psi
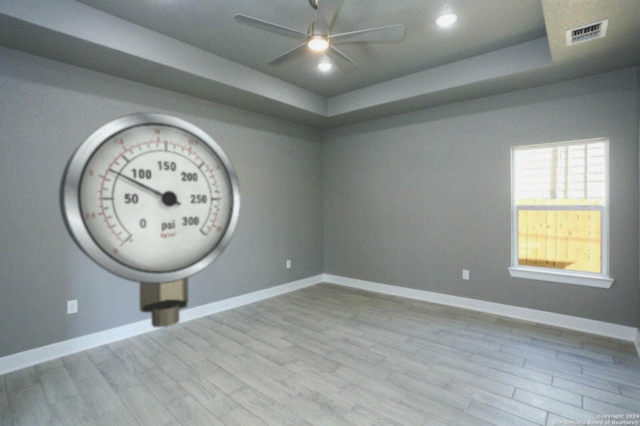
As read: 80; psi
